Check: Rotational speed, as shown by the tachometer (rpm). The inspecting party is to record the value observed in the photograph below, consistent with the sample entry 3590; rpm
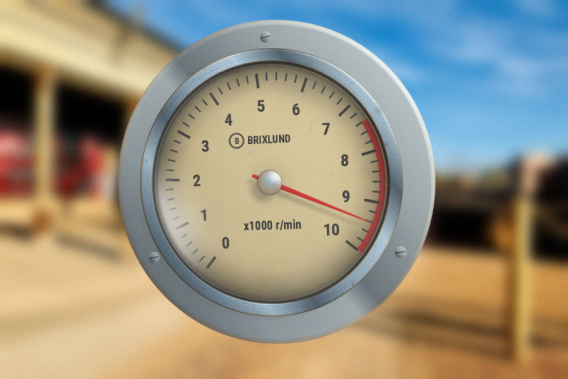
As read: 9400; rpm
